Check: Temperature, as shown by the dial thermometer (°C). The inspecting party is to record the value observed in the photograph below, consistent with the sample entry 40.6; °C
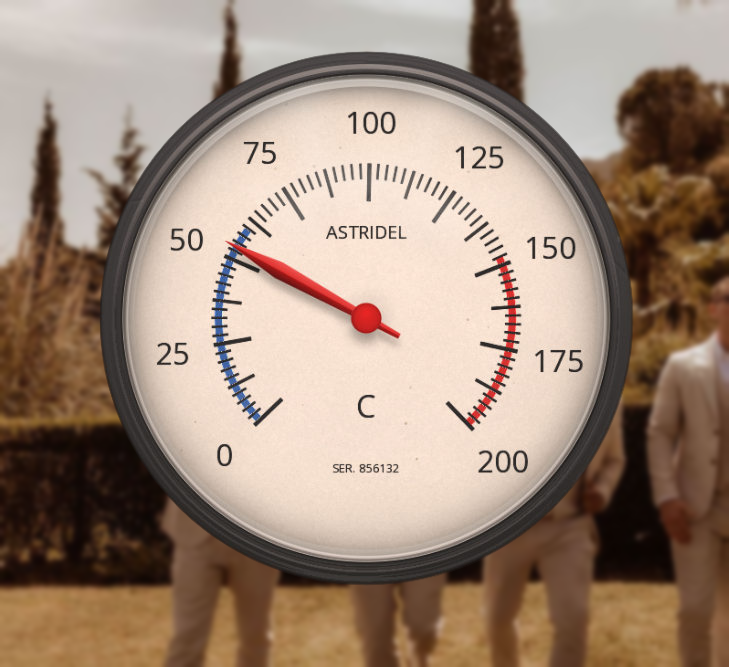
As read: 53.75; °C
